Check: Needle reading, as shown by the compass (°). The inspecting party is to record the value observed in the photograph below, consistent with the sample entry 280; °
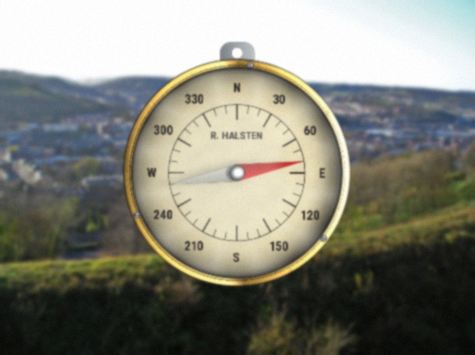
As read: 80; °
